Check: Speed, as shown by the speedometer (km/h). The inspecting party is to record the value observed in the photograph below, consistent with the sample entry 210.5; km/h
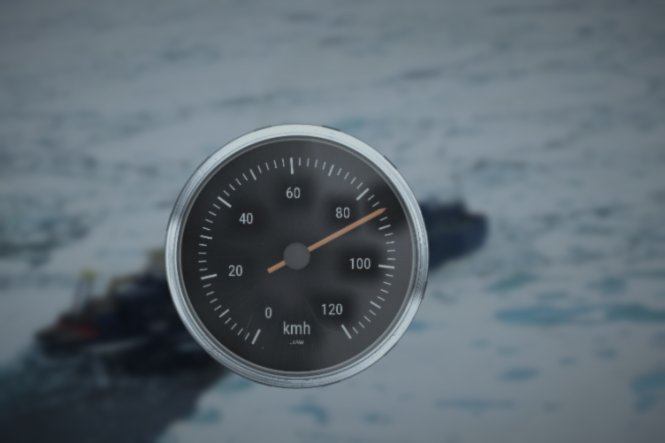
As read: 86; km/h
